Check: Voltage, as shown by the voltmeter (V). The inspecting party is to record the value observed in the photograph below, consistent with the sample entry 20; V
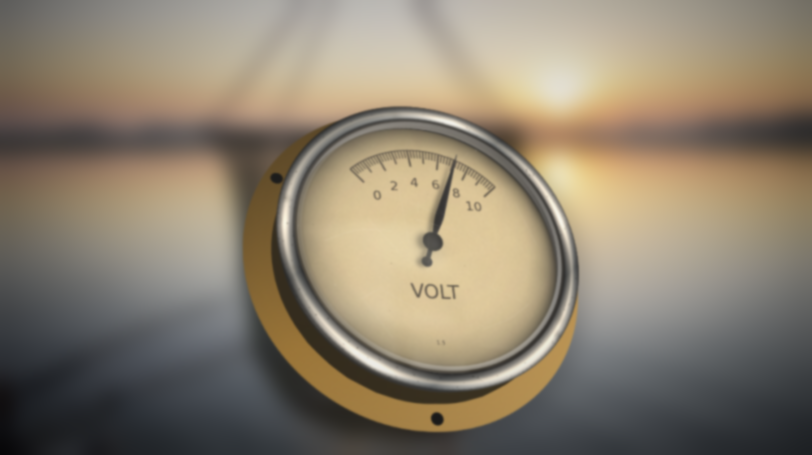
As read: 7; V
